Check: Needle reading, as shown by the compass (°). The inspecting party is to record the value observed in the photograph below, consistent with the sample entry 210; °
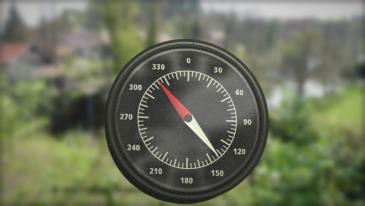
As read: 320; °
